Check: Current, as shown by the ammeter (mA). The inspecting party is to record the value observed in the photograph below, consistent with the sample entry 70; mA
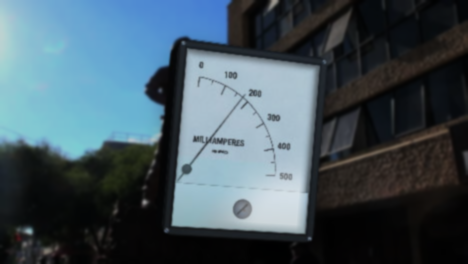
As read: 175; mA
